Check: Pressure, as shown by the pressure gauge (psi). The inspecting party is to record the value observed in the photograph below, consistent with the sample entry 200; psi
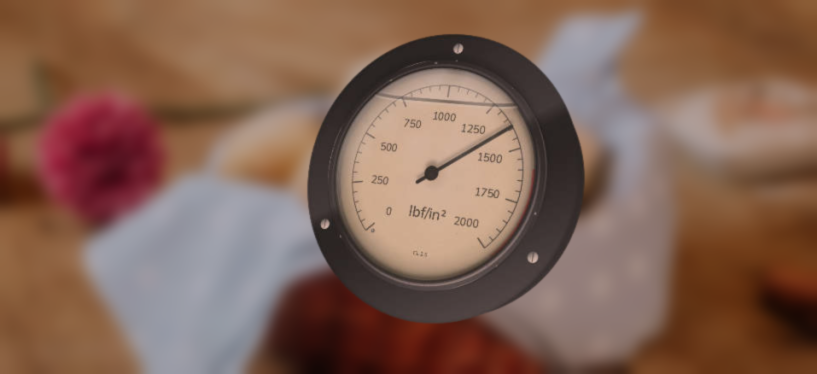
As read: 1400; psi
